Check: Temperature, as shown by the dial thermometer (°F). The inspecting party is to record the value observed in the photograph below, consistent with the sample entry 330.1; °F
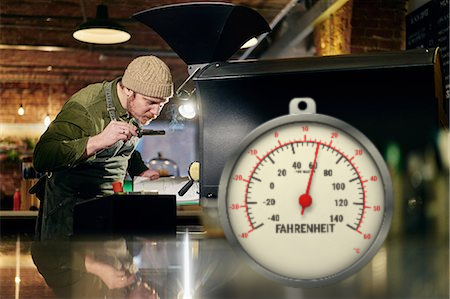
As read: 60; °F
